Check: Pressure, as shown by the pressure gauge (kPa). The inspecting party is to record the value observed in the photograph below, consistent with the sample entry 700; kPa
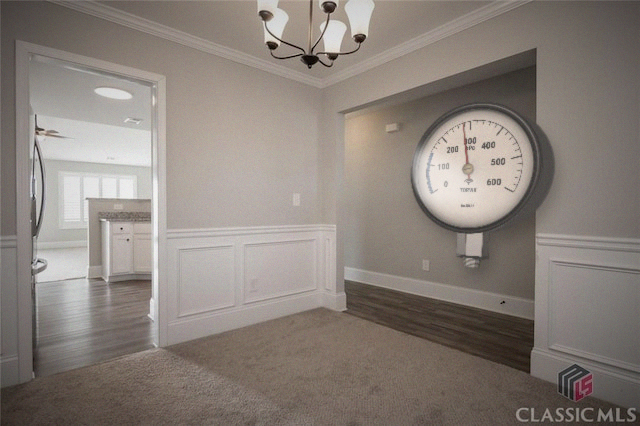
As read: 280; kPa
